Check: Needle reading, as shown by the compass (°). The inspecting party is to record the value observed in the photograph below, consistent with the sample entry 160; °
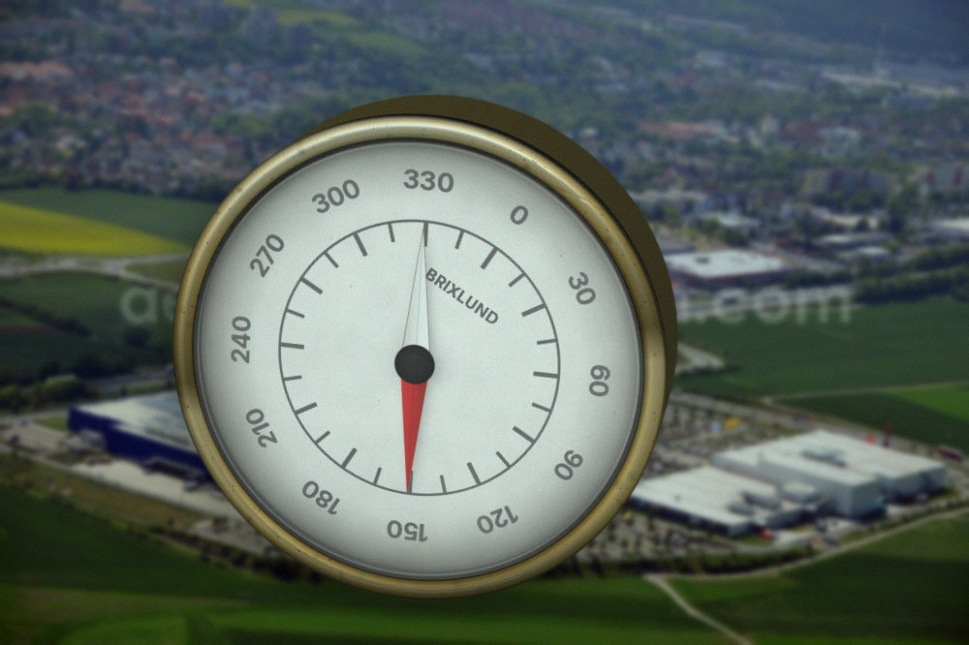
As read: 150; °
